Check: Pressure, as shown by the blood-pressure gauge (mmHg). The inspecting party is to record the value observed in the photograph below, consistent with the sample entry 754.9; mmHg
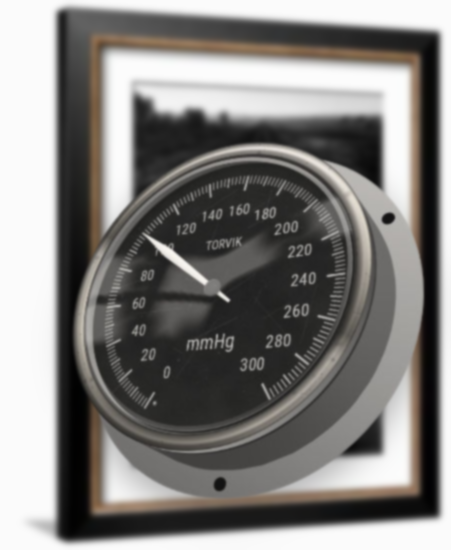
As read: 100; mmHg
